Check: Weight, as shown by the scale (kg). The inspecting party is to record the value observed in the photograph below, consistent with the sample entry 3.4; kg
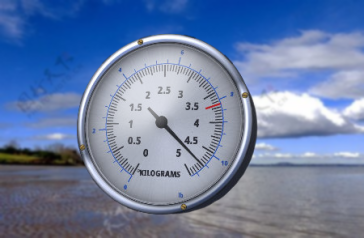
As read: 4.75; kg
